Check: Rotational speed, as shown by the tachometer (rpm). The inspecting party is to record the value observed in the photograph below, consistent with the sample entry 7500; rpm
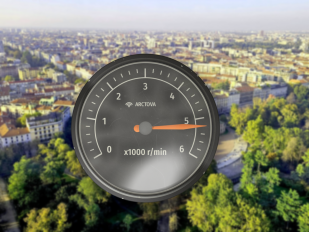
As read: 5200; rpm
